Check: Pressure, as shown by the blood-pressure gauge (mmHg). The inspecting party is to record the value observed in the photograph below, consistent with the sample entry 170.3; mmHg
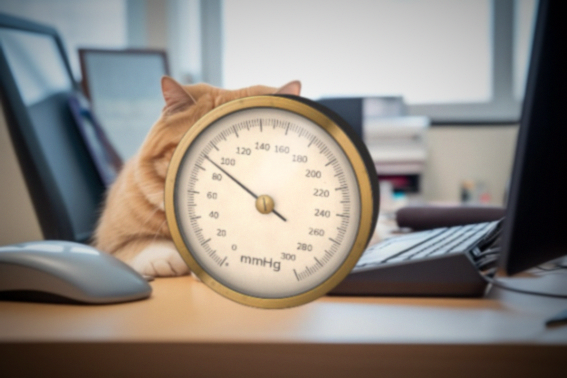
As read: 90; mmHg
